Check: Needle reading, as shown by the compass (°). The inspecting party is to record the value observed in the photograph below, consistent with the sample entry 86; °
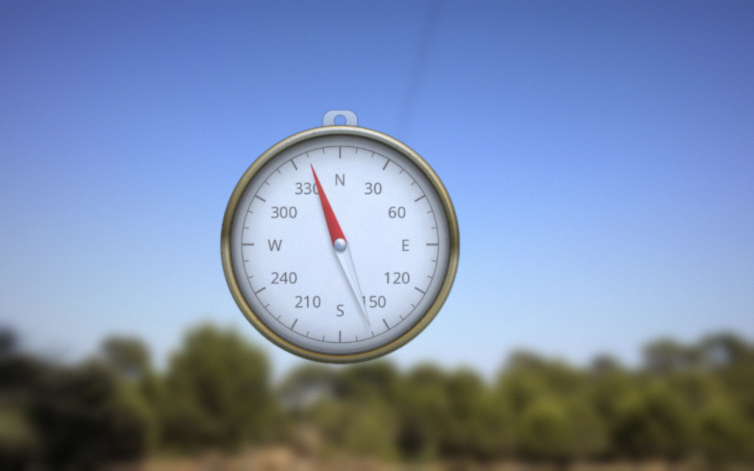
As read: 340; °
